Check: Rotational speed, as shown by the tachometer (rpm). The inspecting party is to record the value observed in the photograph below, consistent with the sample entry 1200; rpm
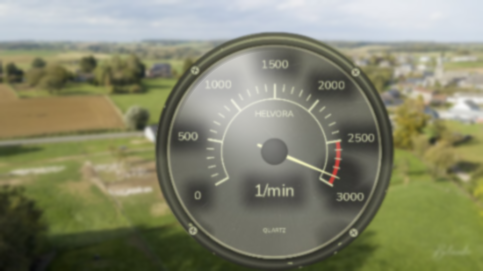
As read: 2900; rpm
